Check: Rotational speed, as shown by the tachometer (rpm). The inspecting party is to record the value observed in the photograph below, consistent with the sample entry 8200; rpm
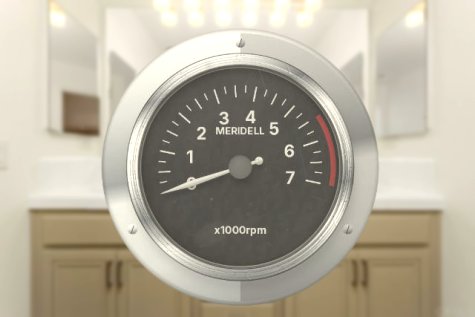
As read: 0; rpm
